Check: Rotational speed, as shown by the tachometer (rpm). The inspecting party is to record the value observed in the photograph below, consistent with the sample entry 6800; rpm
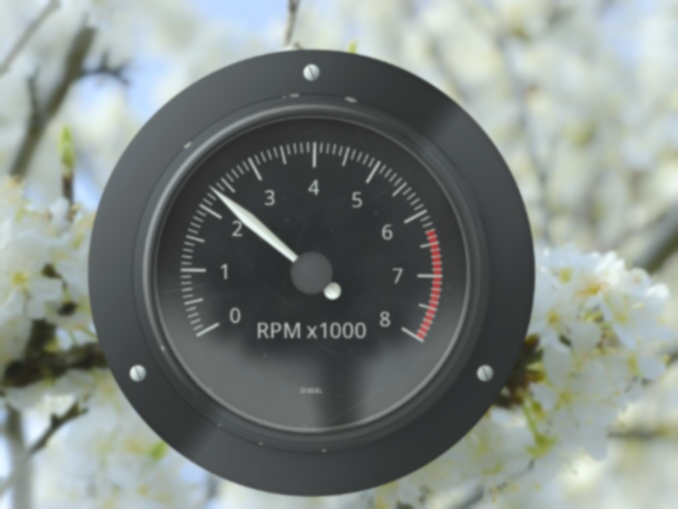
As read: 2300; rpm
